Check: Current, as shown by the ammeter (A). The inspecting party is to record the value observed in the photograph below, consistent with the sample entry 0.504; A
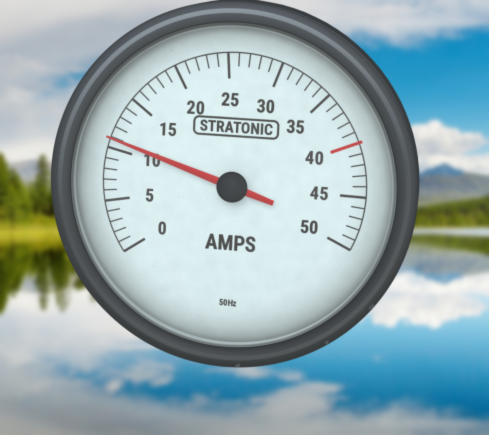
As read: 11; A
